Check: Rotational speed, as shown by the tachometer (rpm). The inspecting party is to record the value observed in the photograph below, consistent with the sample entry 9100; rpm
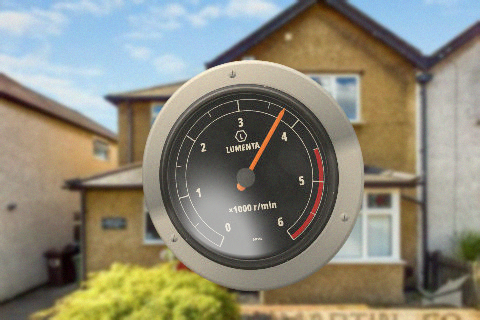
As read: 3750; rpm
